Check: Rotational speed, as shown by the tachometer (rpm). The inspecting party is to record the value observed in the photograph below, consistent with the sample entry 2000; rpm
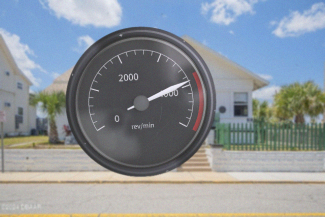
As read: 3900; rpm
